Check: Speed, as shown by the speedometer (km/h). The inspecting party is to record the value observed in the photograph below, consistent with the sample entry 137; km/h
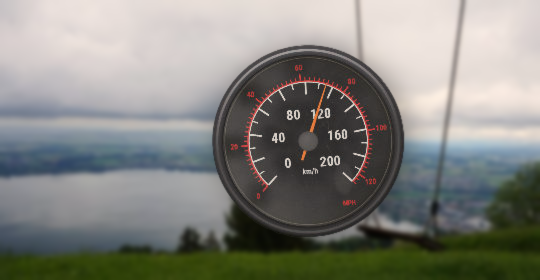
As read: 115; km/h
